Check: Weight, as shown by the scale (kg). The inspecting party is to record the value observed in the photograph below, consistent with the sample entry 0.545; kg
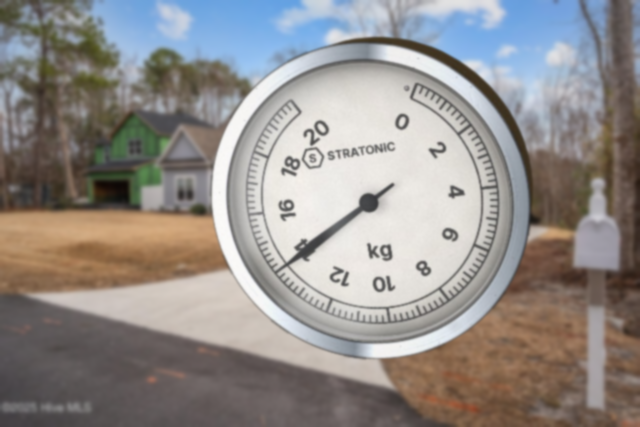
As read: 14; kg
